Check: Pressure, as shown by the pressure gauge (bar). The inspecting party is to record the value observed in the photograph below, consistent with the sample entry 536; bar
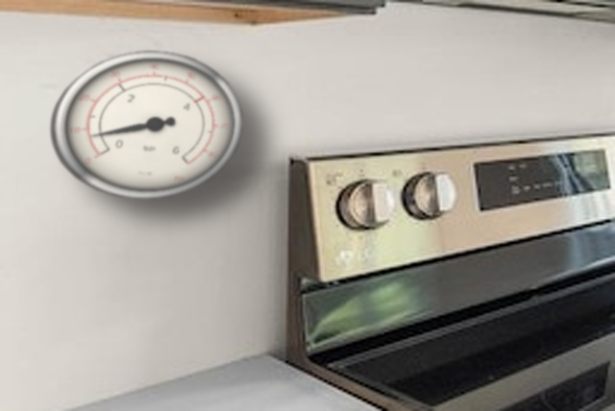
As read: 0.5; bar
